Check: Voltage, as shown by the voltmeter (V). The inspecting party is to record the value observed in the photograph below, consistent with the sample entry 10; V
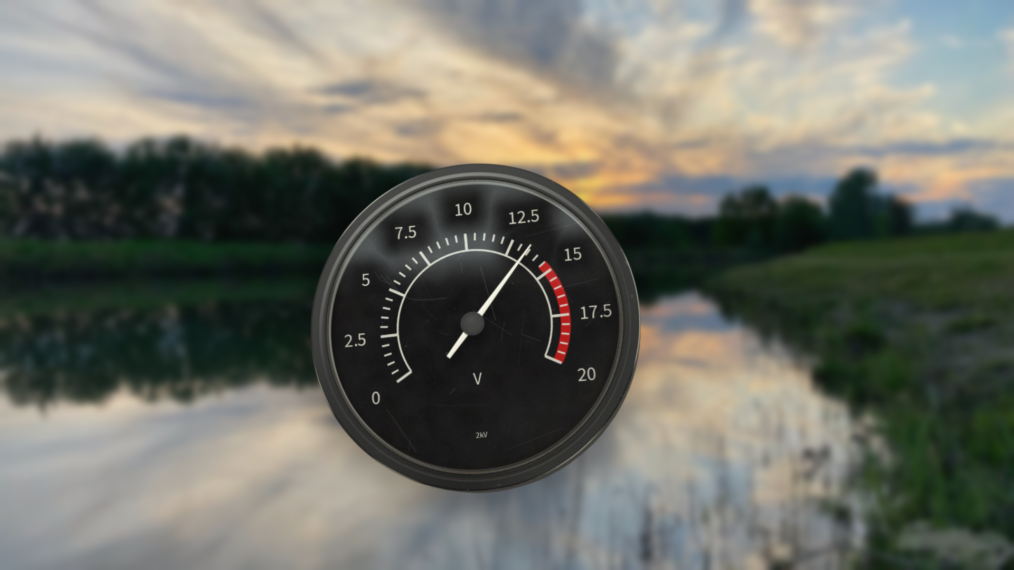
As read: 13.5; V
